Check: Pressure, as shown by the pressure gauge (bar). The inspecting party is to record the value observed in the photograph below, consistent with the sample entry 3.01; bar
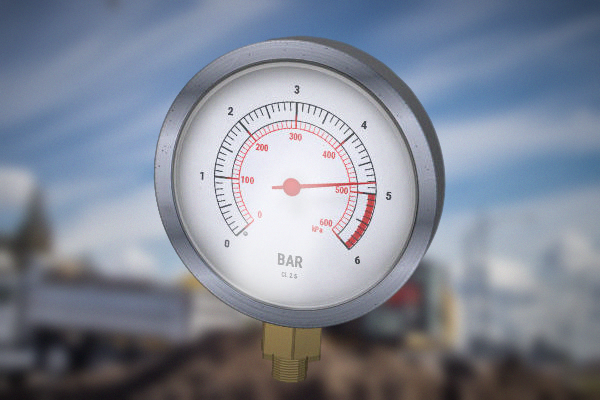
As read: 4.8; bar
